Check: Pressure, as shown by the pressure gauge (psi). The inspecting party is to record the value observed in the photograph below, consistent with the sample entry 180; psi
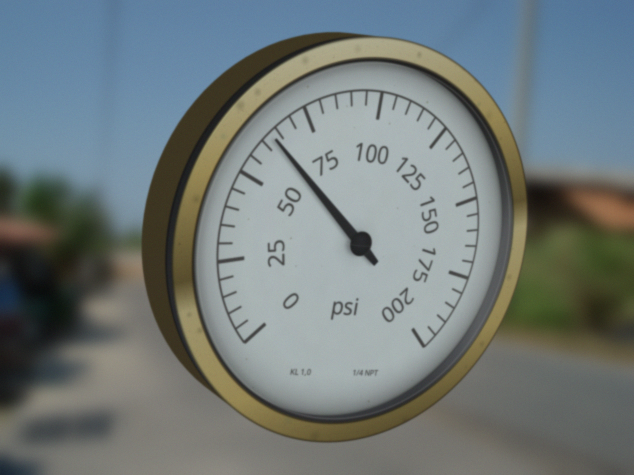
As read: 62.5; psi
